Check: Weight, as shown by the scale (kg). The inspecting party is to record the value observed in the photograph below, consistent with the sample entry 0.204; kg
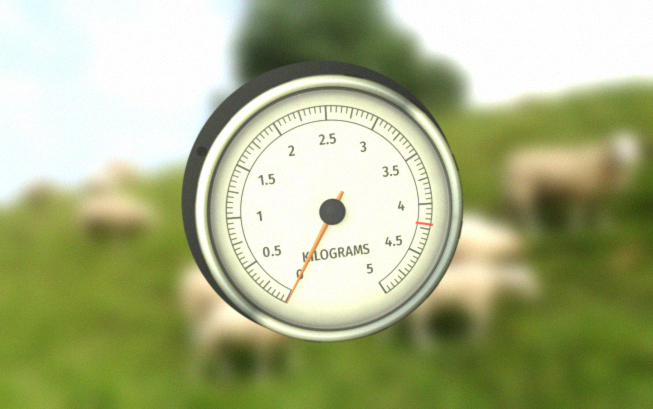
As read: 0; kg
